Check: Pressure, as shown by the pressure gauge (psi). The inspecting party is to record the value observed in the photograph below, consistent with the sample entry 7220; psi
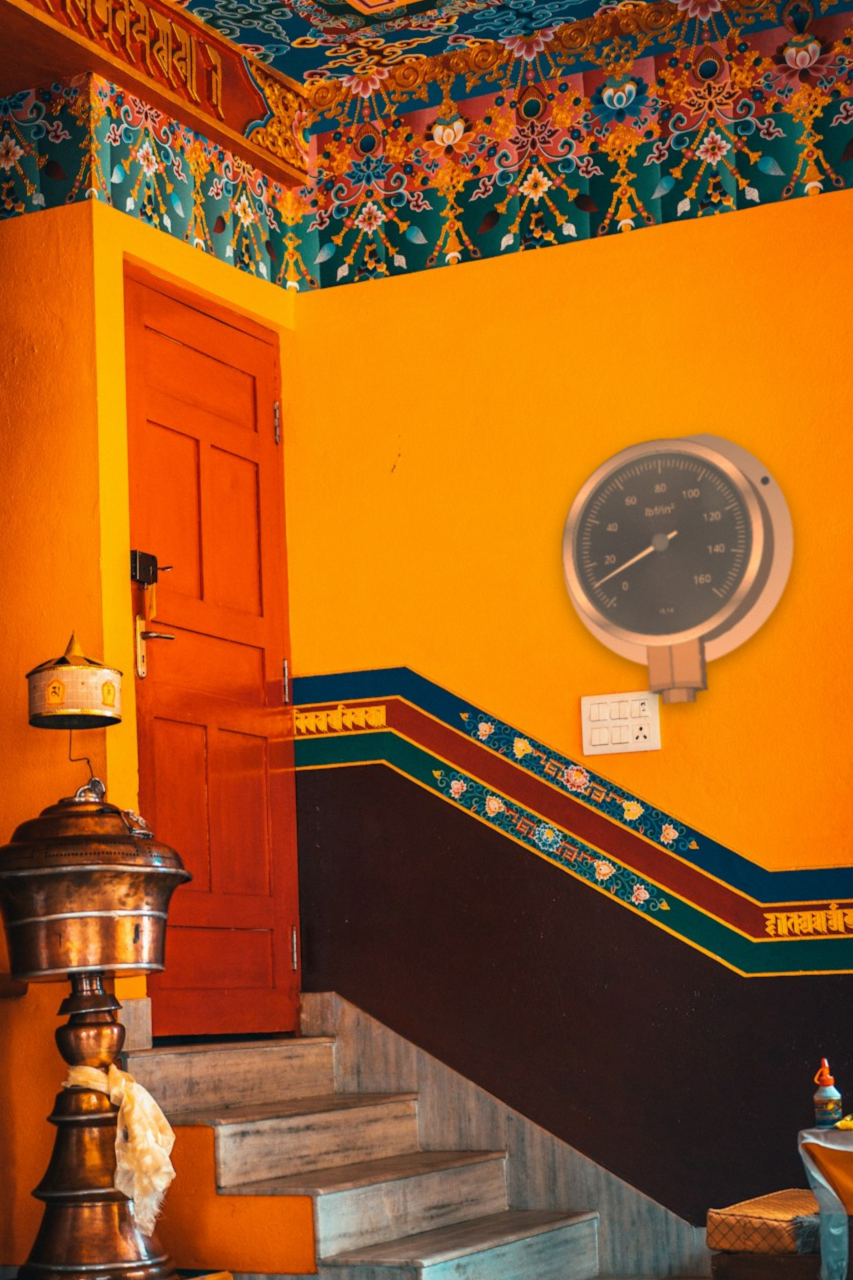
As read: 10; psi
